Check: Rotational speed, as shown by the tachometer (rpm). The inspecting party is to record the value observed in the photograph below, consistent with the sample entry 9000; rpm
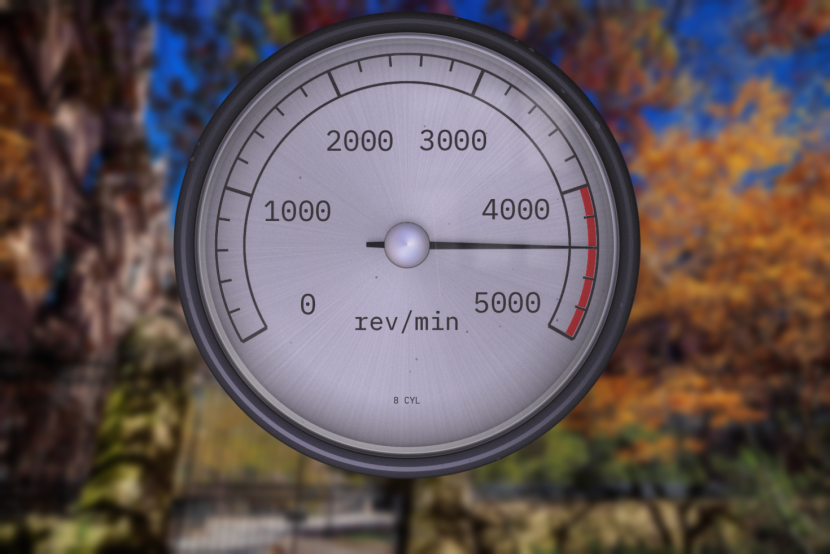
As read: 4400; rpm
